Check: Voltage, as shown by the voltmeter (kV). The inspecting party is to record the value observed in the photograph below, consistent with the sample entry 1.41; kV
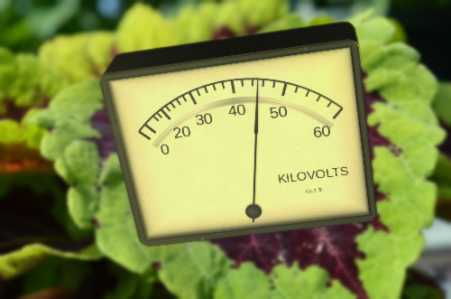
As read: 45; kV
